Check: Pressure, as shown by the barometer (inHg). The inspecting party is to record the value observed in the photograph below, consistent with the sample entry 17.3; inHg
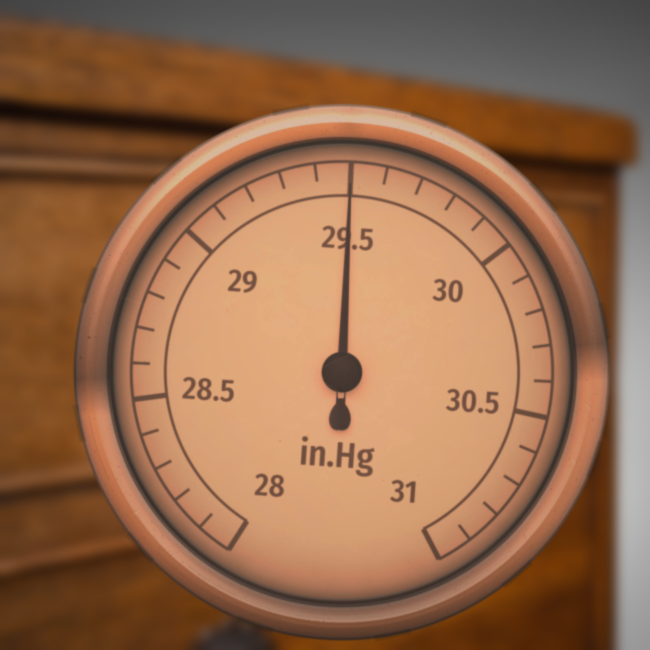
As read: 29.5; inHg
